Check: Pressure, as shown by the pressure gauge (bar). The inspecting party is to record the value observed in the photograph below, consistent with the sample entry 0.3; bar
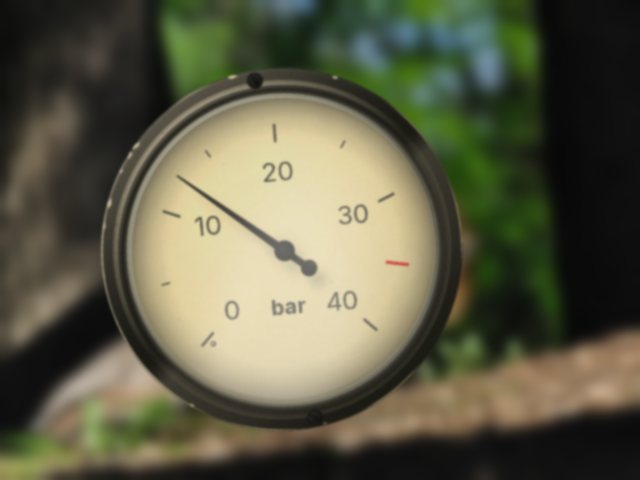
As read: 12.5; bar
